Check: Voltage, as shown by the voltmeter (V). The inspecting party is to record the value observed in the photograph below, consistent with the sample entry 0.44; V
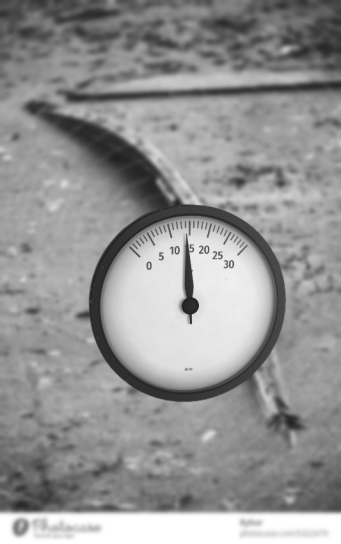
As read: 14; V
